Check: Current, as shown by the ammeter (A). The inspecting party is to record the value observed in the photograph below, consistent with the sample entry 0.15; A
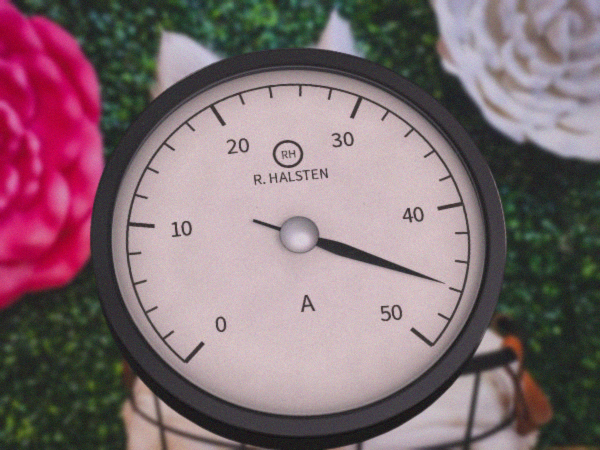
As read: 46; A
